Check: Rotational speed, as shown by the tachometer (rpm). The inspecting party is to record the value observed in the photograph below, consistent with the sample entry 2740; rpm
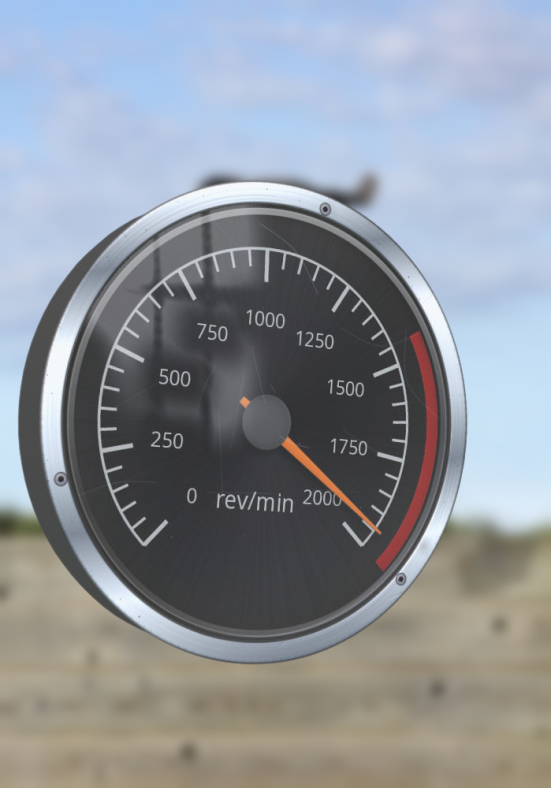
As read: 1950; rpm
